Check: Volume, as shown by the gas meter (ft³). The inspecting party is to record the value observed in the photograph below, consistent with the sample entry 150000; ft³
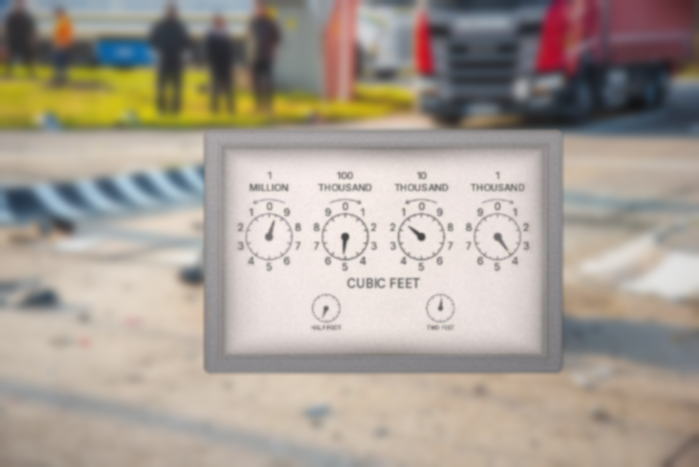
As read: 951400; ft³
